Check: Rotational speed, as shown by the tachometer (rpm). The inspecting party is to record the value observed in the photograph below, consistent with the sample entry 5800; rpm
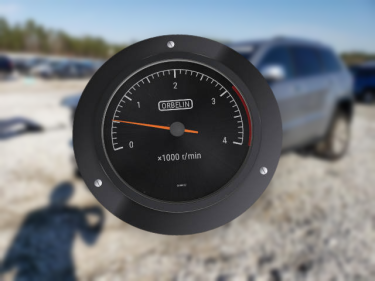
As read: 500; rpm
